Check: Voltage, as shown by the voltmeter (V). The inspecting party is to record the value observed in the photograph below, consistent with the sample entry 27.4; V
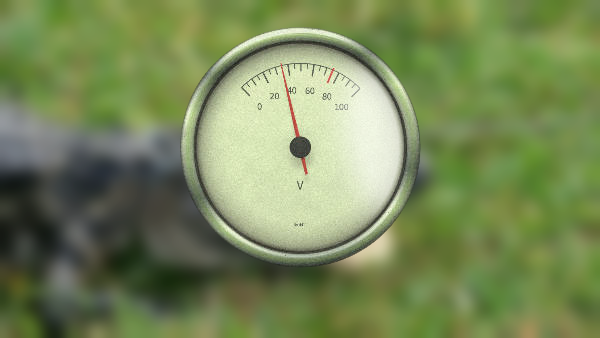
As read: 35; V
